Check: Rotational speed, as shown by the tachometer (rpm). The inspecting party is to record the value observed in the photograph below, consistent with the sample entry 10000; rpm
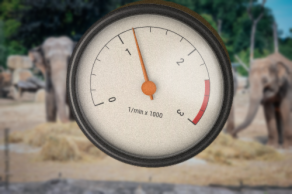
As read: 1200; rpm
